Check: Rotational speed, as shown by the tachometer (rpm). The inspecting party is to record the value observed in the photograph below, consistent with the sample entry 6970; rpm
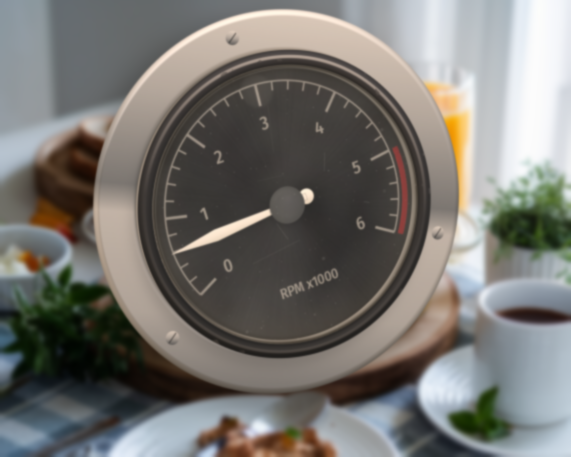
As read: 600; rpm
